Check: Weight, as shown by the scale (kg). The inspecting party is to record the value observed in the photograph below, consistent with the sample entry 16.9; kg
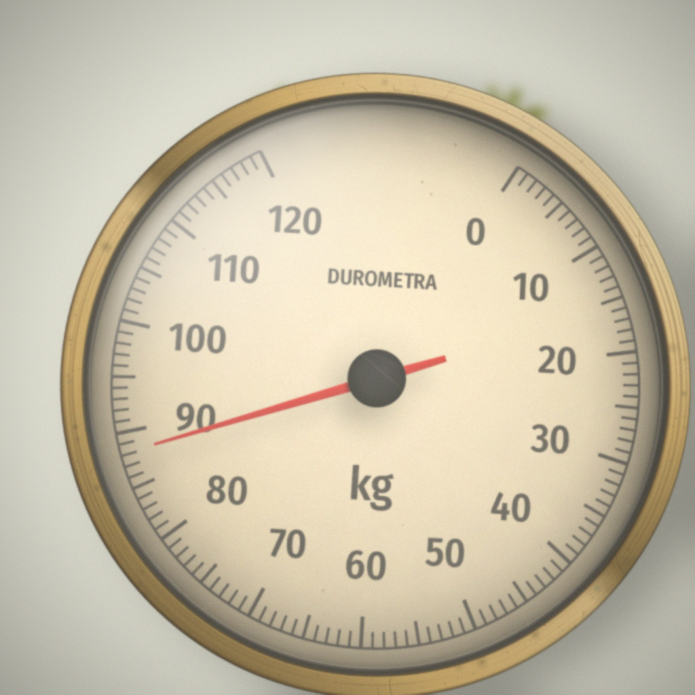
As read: 88; kg
